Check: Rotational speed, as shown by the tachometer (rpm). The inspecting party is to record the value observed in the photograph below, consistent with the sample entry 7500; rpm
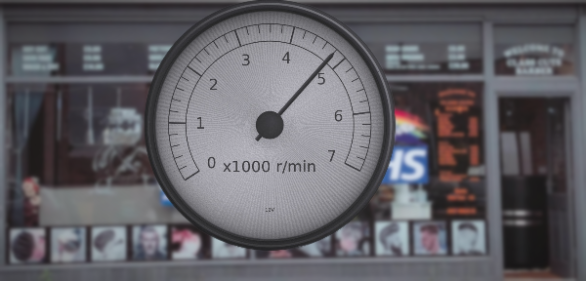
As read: 4800; rpm
